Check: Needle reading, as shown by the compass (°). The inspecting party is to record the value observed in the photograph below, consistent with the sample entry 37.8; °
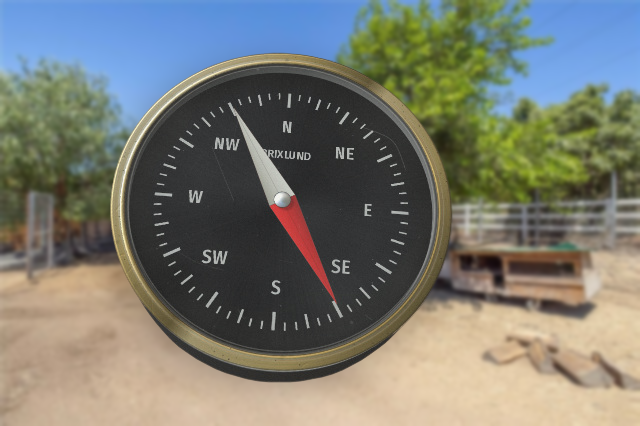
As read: 150; °
